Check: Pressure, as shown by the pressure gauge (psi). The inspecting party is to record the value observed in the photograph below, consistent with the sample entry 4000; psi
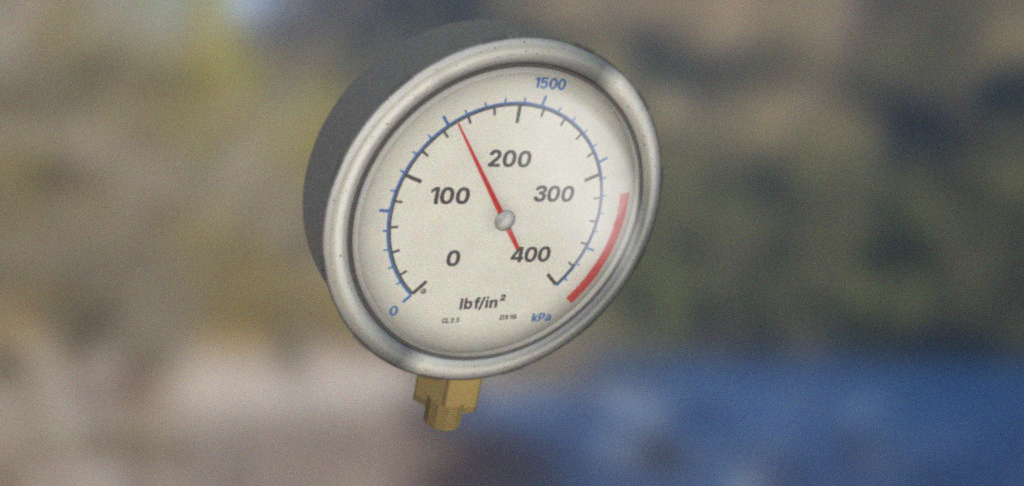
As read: 150; psi
